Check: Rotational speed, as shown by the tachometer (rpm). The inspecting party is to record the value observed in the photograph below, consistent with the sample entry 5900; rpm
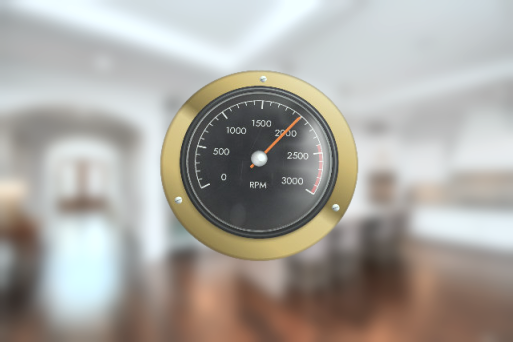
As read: 2000; rpm
